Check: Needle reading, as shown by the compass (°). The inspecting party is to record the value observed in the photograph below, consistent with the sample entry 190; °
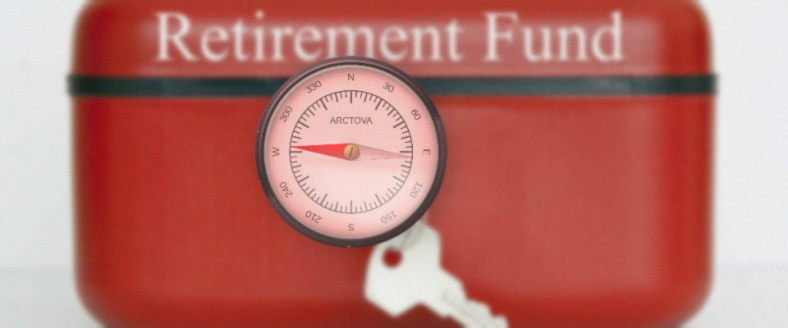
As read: 275; °
